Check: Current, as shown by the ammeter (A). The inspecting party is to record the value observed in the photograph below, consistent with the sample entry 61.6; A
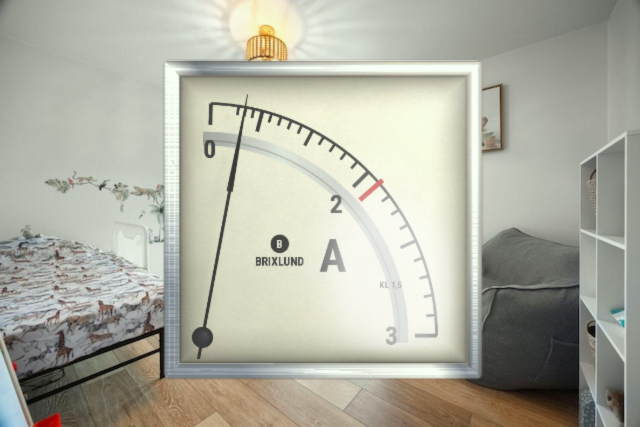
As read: 0.8; A
